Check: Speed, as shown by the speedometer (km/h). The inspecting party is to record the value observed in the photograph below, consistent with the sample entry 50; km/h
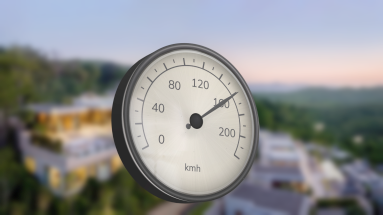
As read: 160; km/h
